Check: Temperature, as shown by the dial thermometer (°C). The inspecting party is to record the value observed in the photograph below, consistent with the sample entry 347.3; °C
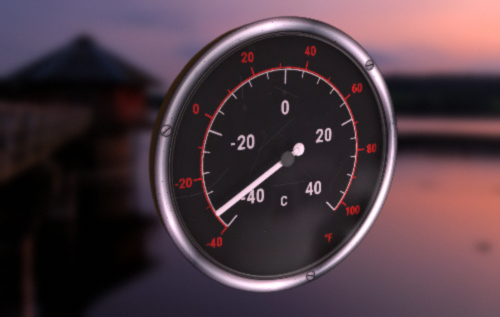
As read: -36; °C
